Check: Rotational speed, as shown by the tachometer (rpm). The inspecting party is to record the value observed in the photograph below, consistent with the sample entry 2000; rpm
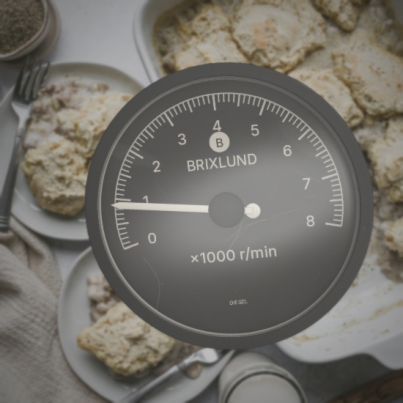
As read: 900; rpm
